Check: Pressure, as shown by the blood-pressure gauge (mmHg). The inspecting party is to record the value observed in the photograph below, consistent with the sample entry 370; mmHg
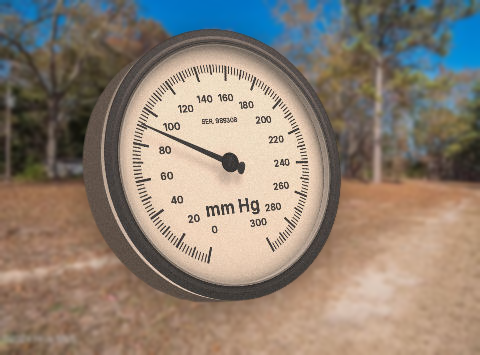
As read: 90; mmHg
